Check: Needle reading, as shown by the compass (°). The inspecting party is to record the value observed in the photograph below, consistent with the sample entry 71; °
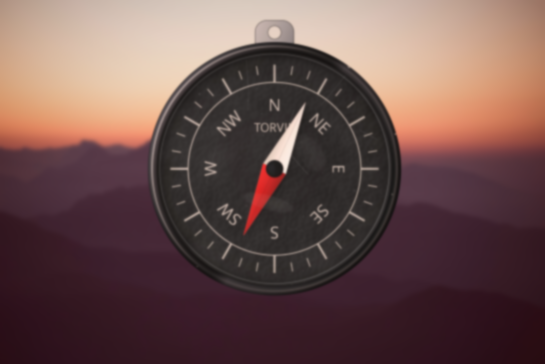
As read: 205; °
